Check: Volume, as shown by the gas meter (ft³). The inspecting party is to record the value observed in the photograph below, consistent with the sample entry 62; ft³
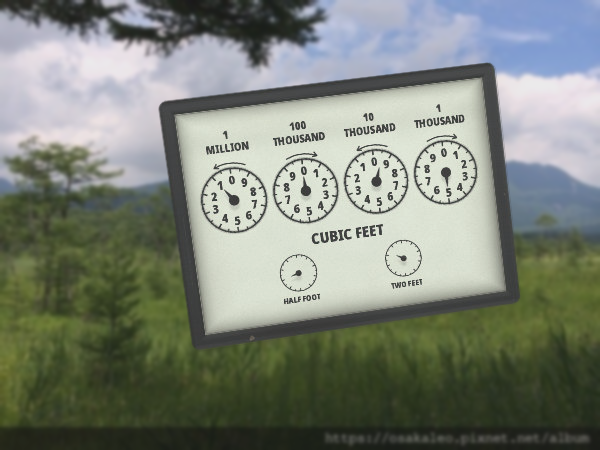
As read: 99500; ft³
